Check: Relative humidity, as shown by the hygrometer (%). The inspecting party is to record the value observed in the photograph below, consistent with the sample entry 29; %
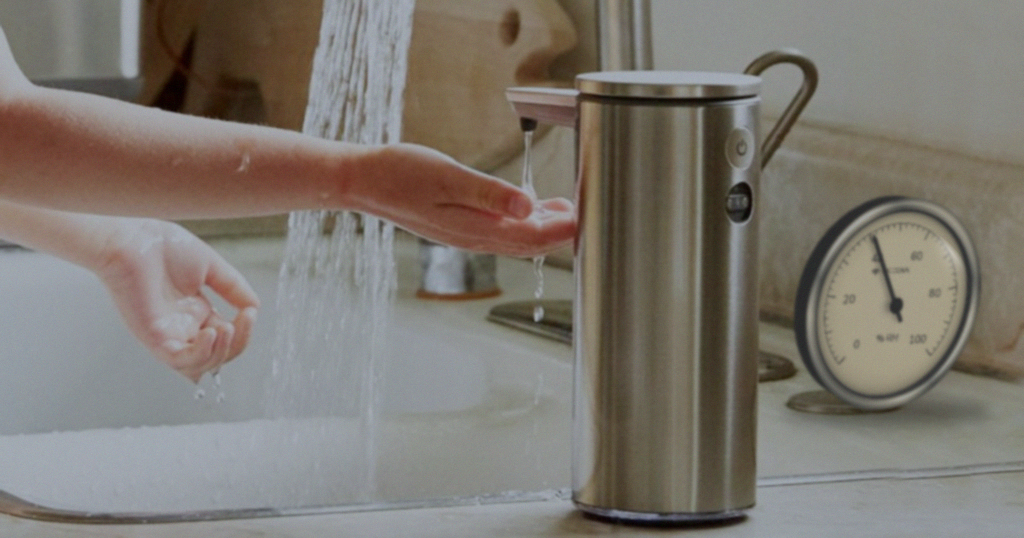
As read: 40; %
